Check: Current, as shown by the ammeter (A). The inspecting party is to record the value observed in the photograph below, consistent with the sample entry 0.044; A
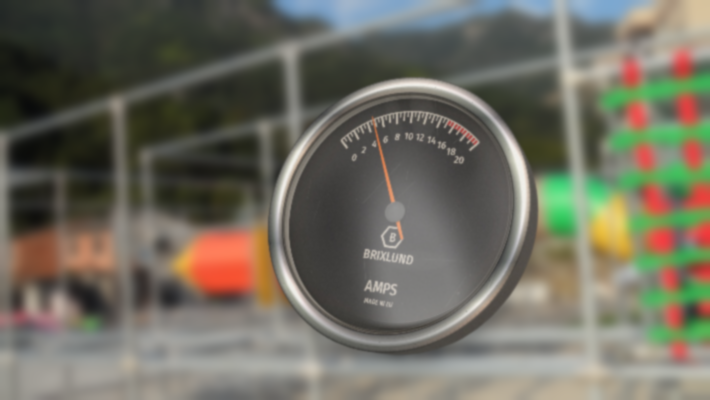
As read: 5; A
